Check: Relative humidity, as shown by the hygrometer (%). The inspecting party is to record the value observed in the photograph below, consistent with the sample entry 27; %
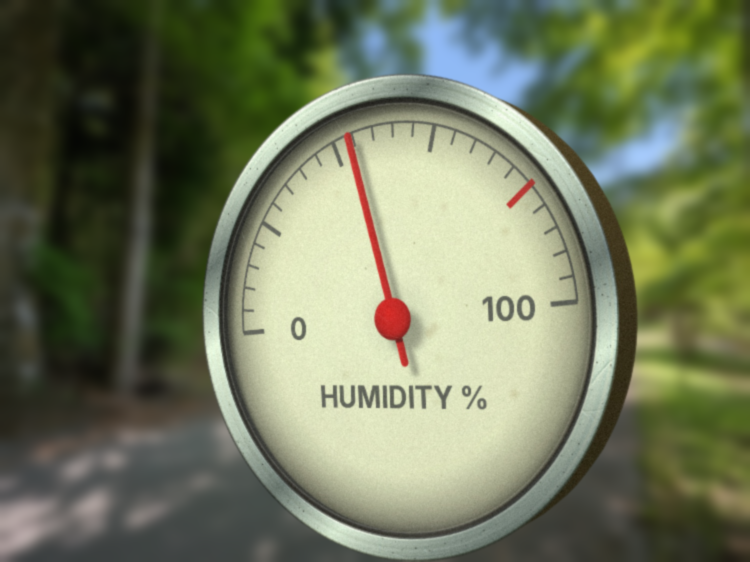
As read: 44; %
